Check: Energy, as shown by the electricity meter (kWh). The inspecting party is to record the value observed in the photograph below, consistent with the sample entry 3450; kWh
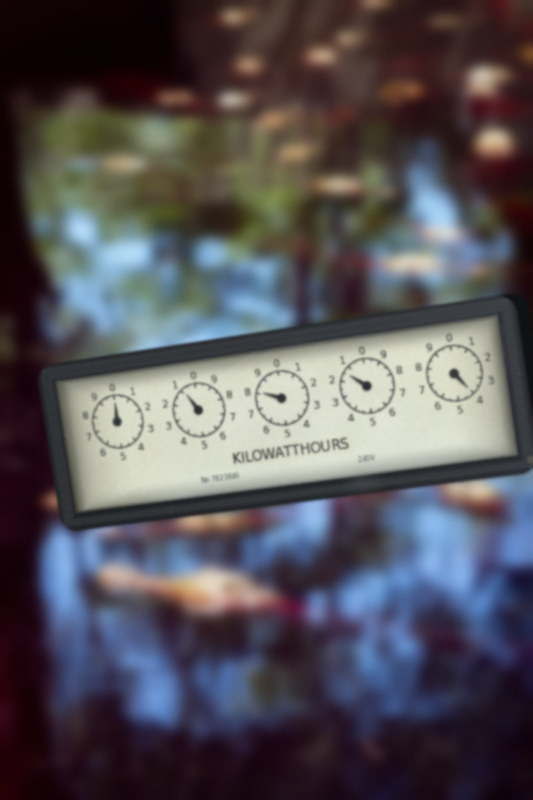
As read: 814; kWh
